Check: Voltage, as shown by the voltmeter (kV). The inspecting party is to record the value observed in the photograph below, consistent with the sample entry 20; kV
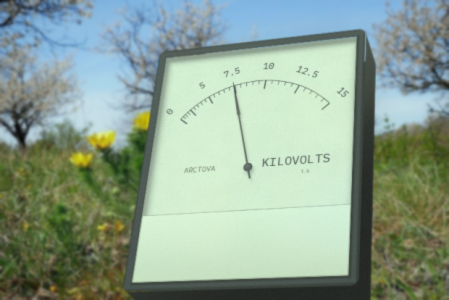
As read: 7.5; kV
